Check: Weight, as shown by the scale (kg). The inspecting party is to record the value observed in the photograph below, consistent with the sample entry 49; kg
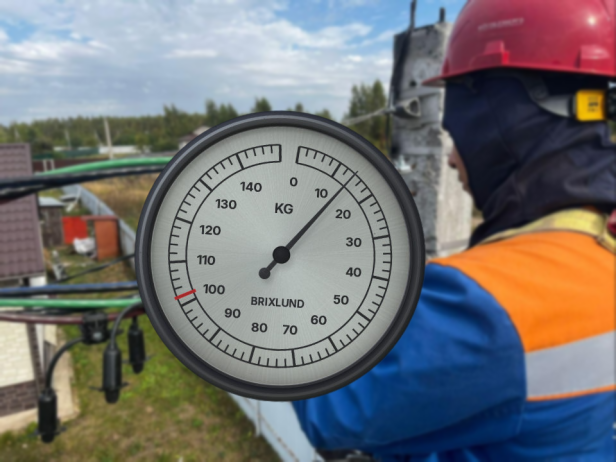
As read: 14; kg
